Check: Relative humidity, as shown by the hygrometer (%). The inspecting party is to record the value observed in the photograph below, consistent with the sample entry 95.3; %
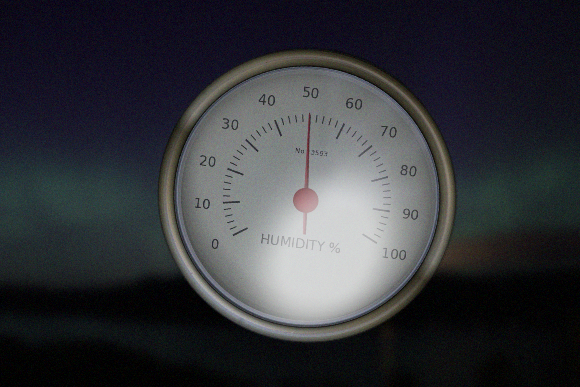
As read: 50; %
